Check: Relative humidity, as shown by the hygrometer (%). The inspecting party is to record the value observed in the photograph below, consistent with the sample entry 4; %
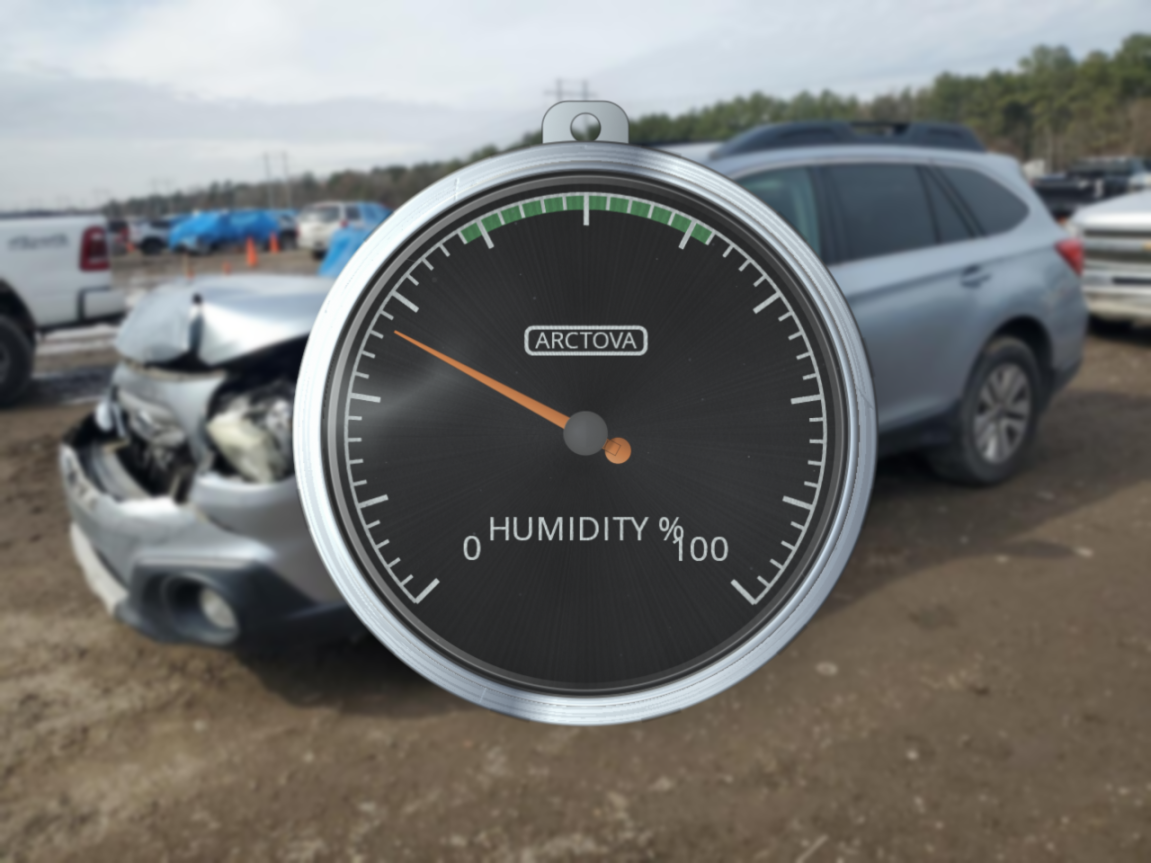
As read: 27; %
